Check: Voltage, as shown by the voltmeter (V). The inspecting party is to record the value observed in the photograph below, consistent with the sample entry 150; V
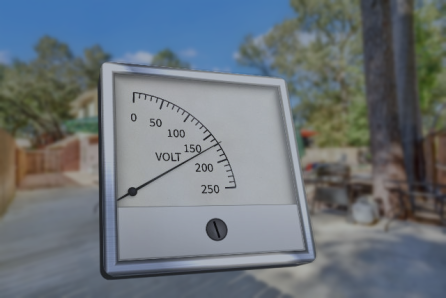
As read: 170; V
